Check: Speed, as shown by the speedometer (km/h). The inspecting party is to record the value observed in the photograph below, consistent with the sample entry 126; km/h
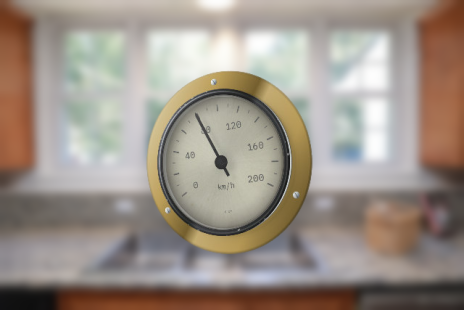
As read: 80; km/h
